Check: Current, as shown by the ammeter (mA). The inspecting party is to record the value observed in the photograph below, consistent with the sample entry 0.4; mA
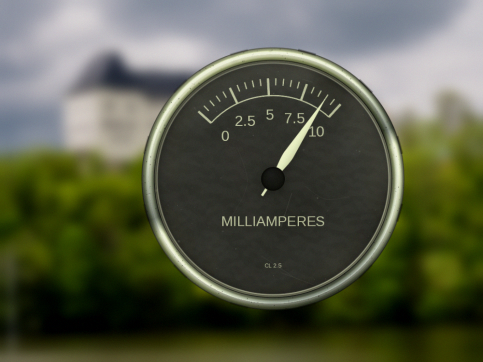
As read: 9; mA
